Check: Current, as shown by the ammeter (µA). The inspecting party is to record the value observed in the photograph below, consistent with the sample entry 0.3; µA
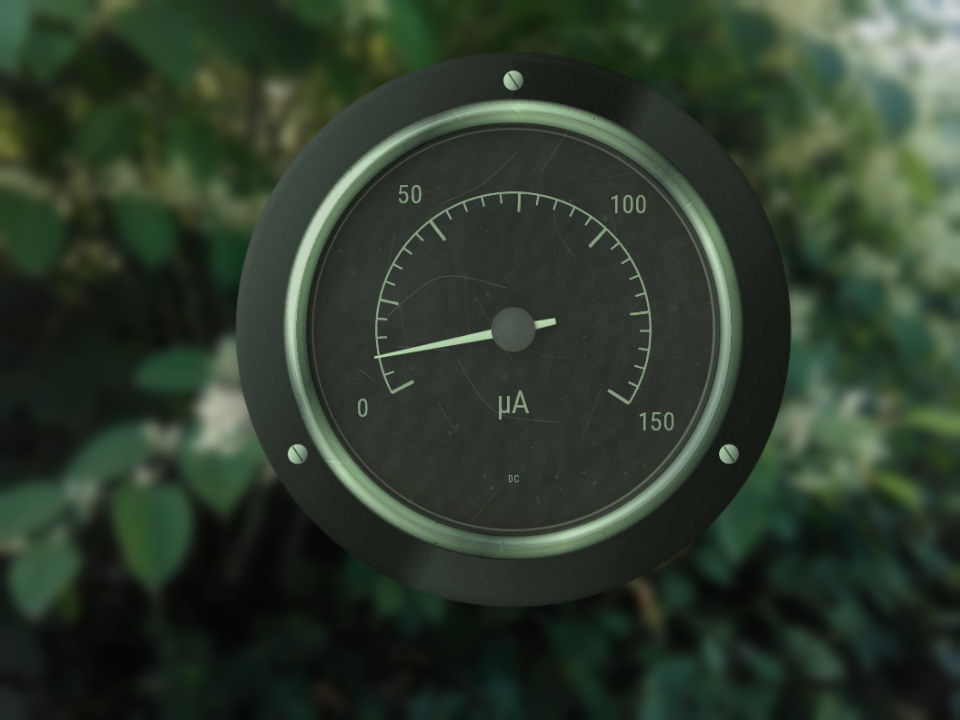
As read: 10; µA
